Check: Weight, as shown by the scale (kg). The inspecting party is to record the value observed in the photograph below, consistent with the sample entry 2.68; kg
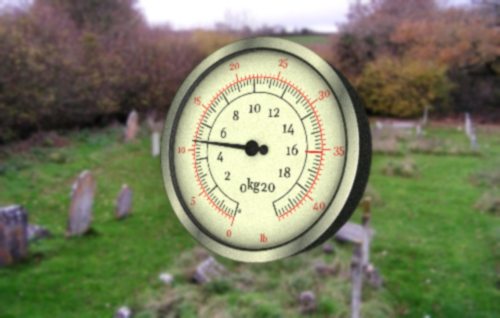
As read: 5; kg
